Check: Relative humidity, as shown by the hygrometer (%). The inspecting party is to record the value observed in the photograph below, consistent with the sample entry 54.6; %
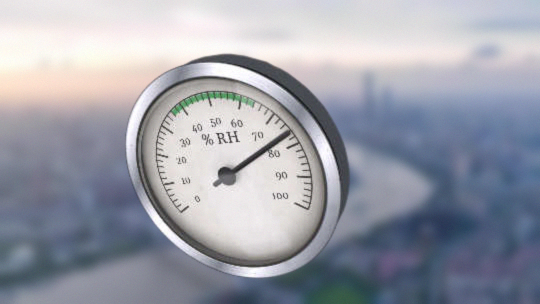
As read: 76; %
